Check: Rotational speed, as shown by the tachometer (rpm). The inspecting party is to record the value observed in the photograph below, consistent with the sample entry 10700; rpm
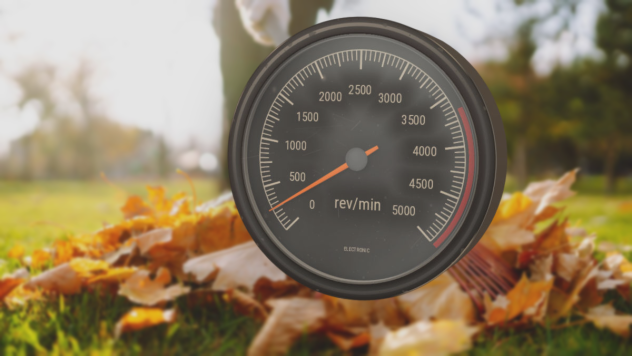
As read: 250; rpm
